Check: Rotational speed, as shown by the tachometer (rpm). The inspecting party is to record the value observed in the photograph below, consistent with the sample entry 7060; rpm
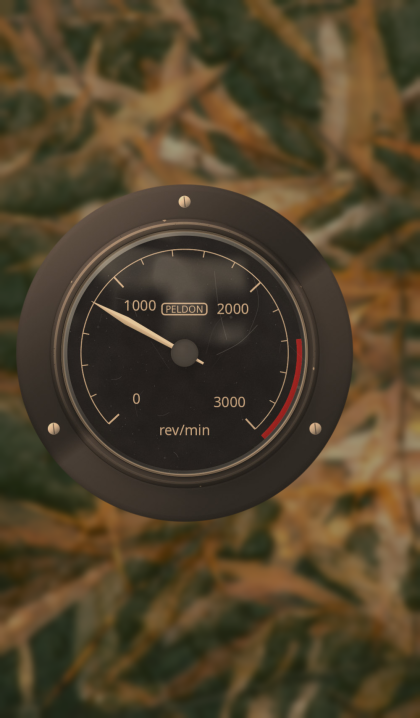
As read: 800; rpm
